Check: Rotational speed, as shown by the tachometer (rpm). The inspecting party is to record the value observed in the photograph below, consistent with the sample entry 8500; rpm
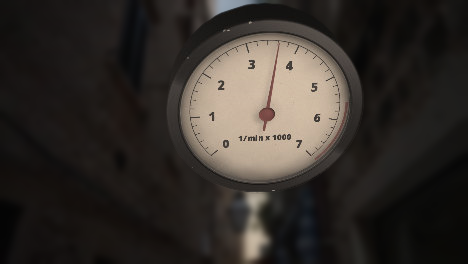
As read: 3600; rpm
